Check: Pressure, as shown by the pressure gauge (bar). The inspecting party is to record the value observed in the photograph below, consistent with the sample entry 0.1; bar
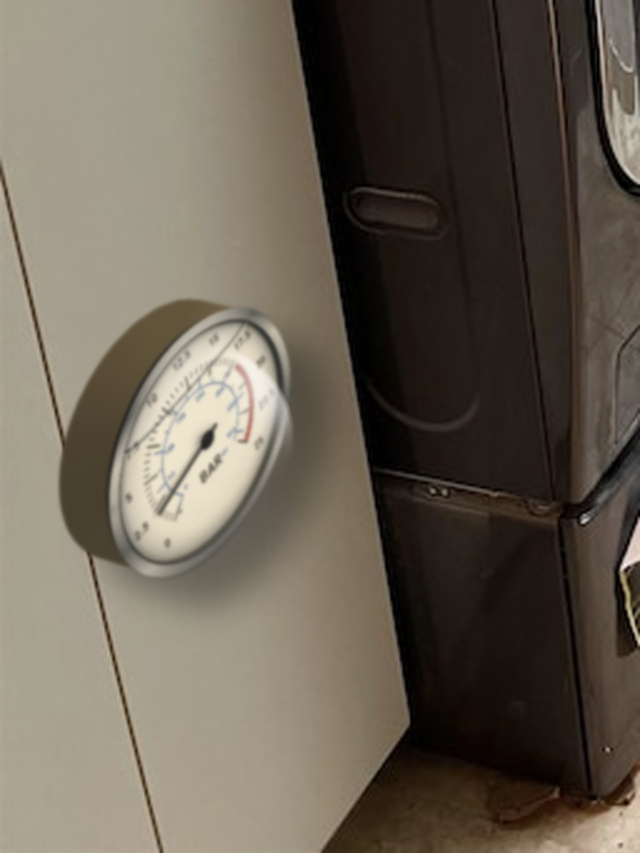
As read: 2.5; bar
